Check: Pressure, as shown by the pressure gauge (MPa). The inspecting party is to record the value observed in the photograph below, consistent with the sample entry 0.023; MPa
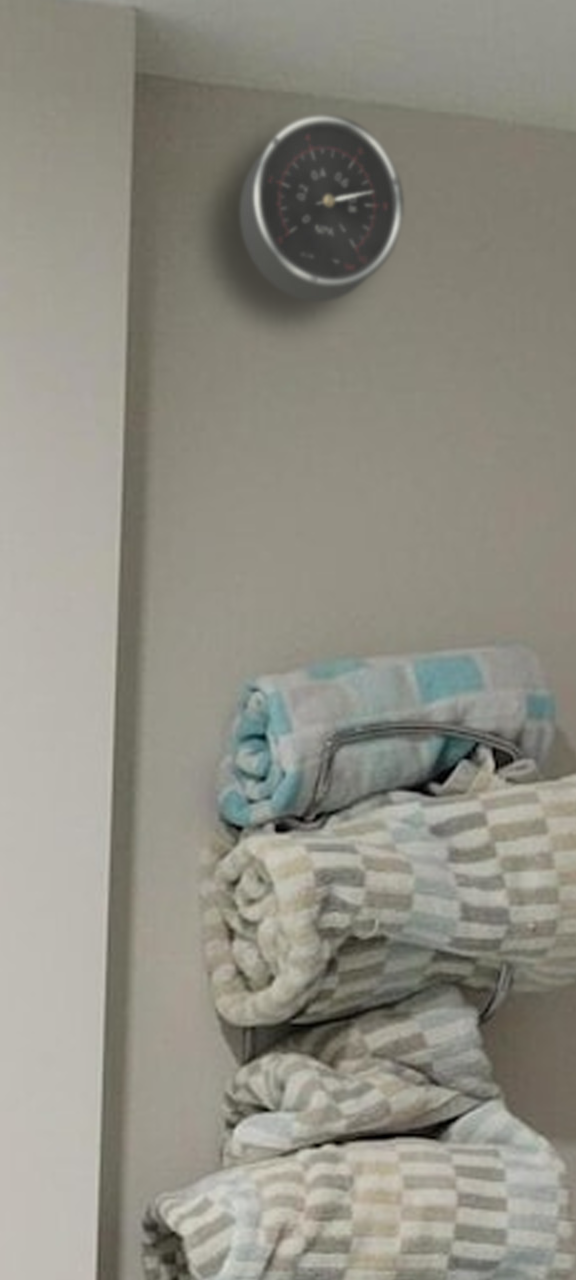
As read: 0.75; MPa
